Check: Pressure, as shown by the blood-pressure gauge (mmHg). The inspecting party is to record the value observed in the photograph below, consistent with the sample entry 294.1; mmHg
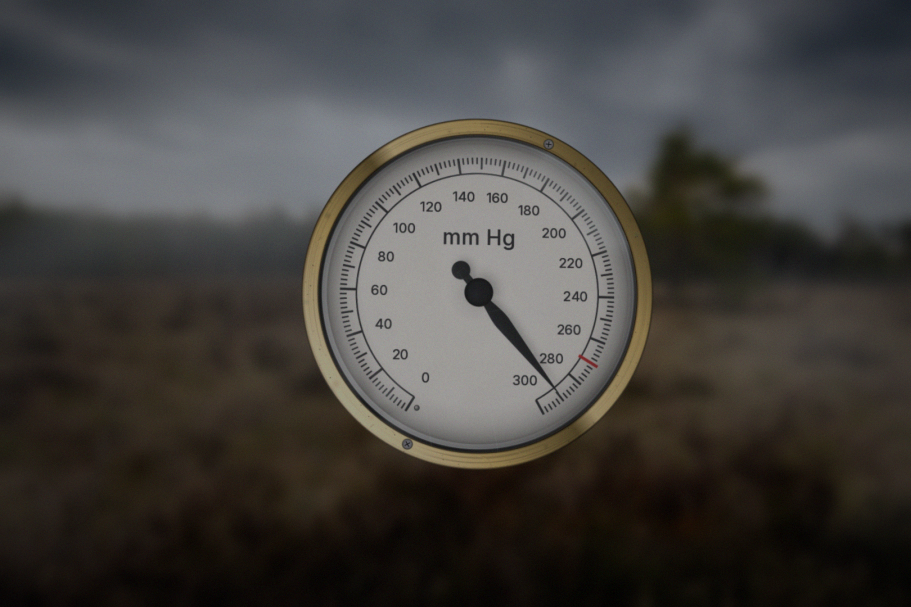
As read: 290; mmHg
